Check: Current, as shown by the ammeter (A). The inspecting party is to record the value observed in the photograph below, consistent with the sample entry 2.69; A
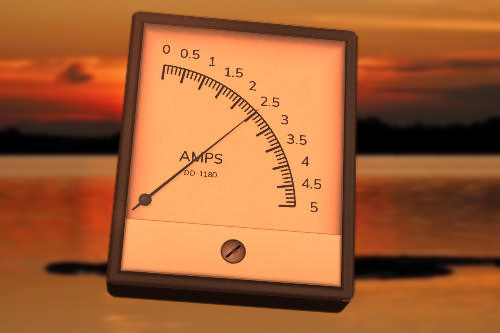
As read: 2.5; A
